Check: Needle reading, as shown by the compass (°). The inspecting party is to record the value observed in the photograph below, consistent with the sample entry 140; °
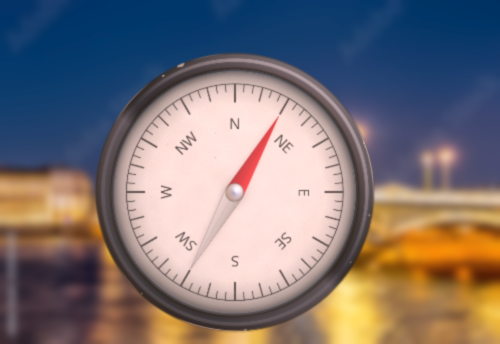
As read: 30; °
